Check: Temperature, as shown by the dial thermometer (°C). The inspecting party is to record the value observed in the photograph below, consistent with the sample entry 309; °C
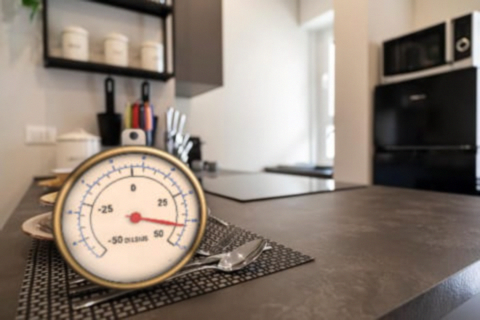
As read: 40; °C
